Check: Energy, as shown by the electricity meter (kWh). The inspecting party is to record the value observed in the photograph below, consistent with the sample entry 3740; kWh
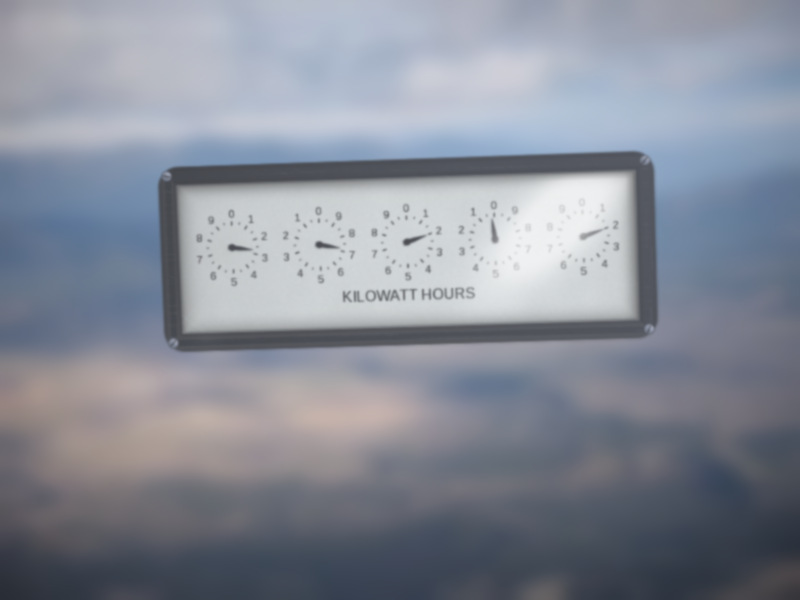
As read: 27202; kWh
